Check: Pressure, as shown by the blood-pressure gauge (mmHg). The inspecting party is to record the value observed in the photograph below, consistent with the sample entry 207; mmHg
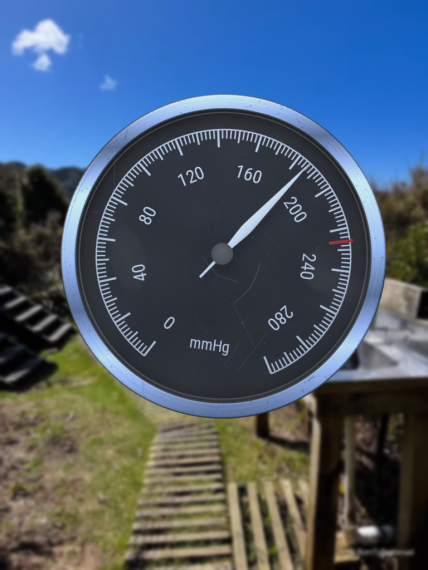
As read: 186; mmHg
